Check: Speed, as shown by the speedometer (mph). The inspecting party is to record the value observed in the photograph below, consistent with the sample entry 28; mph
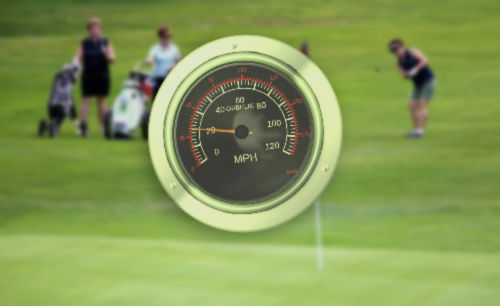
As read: 20; mph
